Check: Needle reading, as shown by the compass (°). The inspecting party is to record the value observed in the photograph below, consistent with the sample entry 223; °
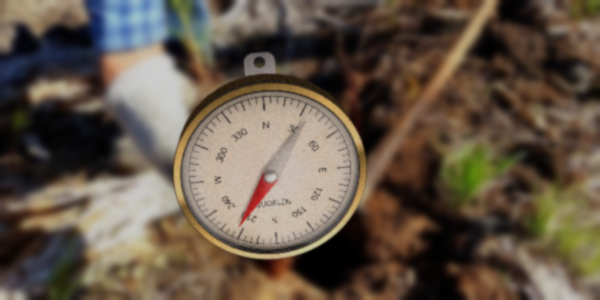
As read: 215; °
